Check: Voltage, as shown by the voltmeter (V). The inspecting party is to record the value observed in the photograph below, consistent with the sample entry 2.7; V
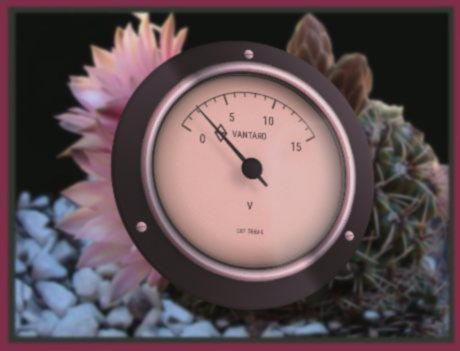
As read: 2; V
